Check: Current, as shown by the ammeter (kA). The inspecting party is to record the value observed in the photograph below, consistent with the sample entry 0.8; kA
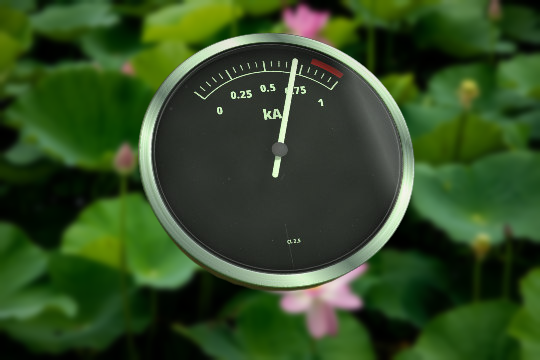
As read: 0.7; kA
